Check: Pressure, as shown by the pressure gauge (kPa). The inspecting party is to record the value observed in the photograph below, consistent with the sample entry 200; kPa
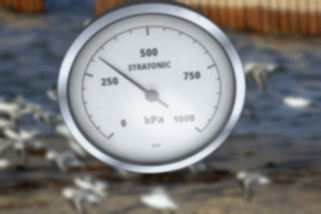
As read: 325; kPa
